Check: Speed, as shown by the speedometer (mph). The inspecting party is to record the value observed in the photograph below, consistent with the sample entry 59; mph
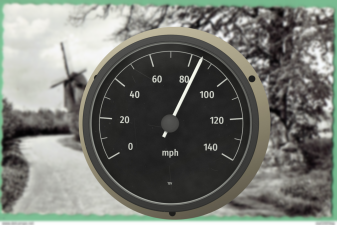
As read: 85; mph
